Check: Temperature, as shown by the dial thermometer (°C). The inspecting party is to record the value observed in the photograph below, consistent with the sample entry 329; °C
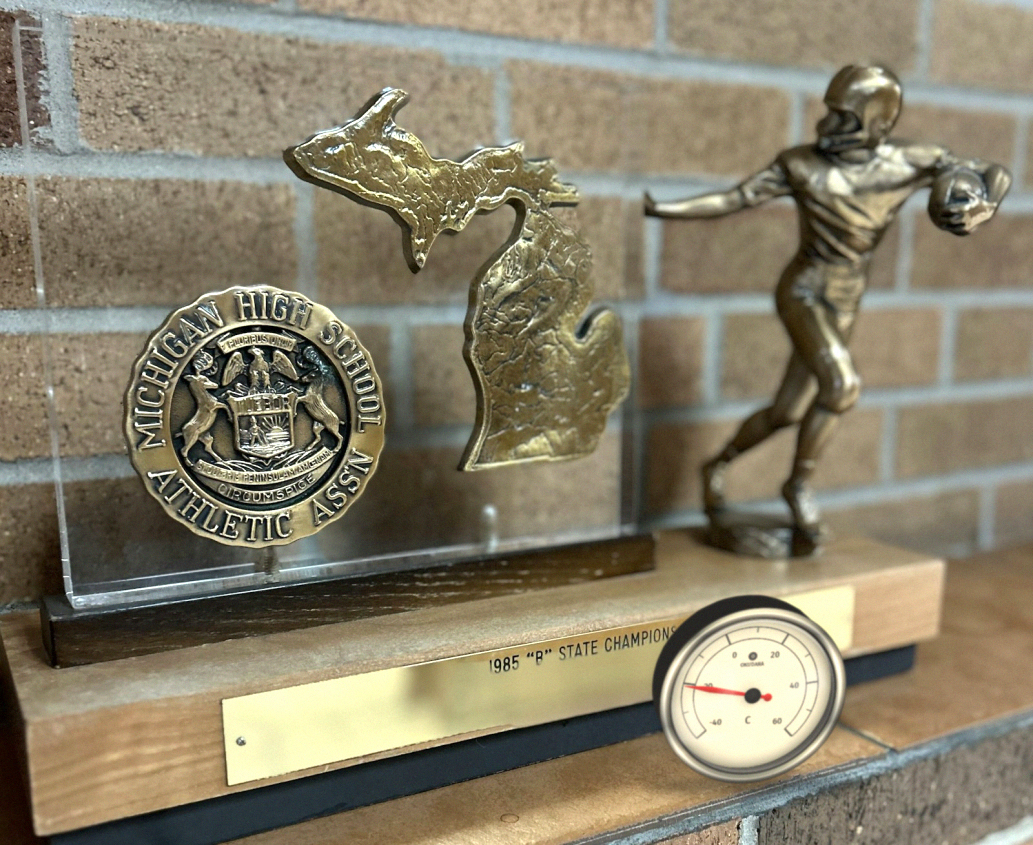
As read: -20; °C
